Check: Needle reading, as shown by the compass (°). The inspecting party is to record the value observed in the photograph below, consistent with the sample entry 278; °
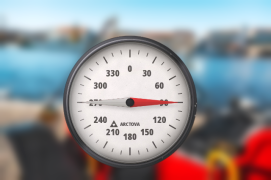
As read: 90; °
